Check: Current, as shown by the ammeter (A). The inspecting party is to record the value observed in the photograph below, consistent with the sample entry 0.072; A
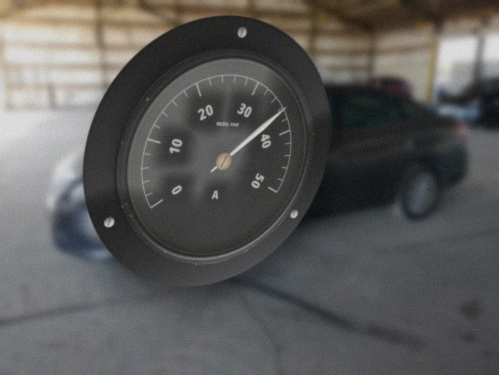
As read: 36; A
